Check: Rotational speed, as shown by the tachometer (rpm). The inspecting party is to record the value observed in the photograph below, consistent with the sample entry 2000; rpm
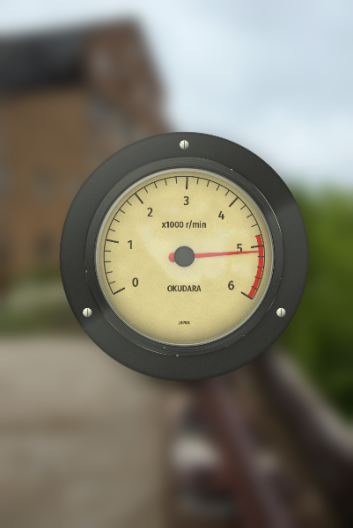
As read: 5100; rpm
